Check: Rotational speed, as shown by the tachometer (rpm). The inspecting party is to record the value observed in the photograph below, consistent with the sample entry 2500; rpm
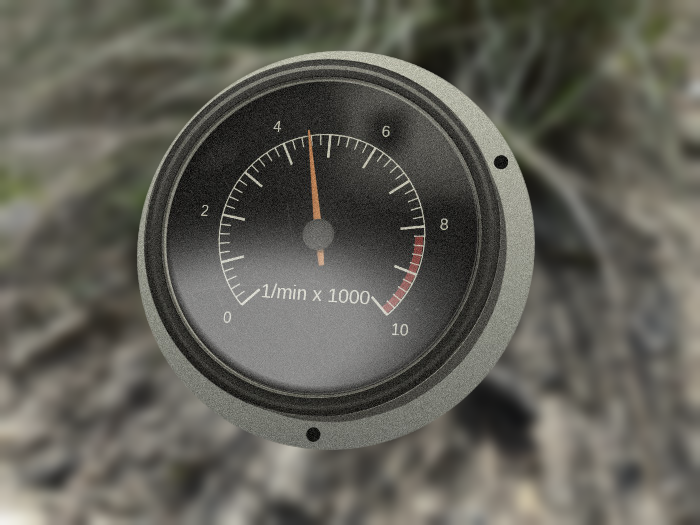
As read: 4600; rpm
